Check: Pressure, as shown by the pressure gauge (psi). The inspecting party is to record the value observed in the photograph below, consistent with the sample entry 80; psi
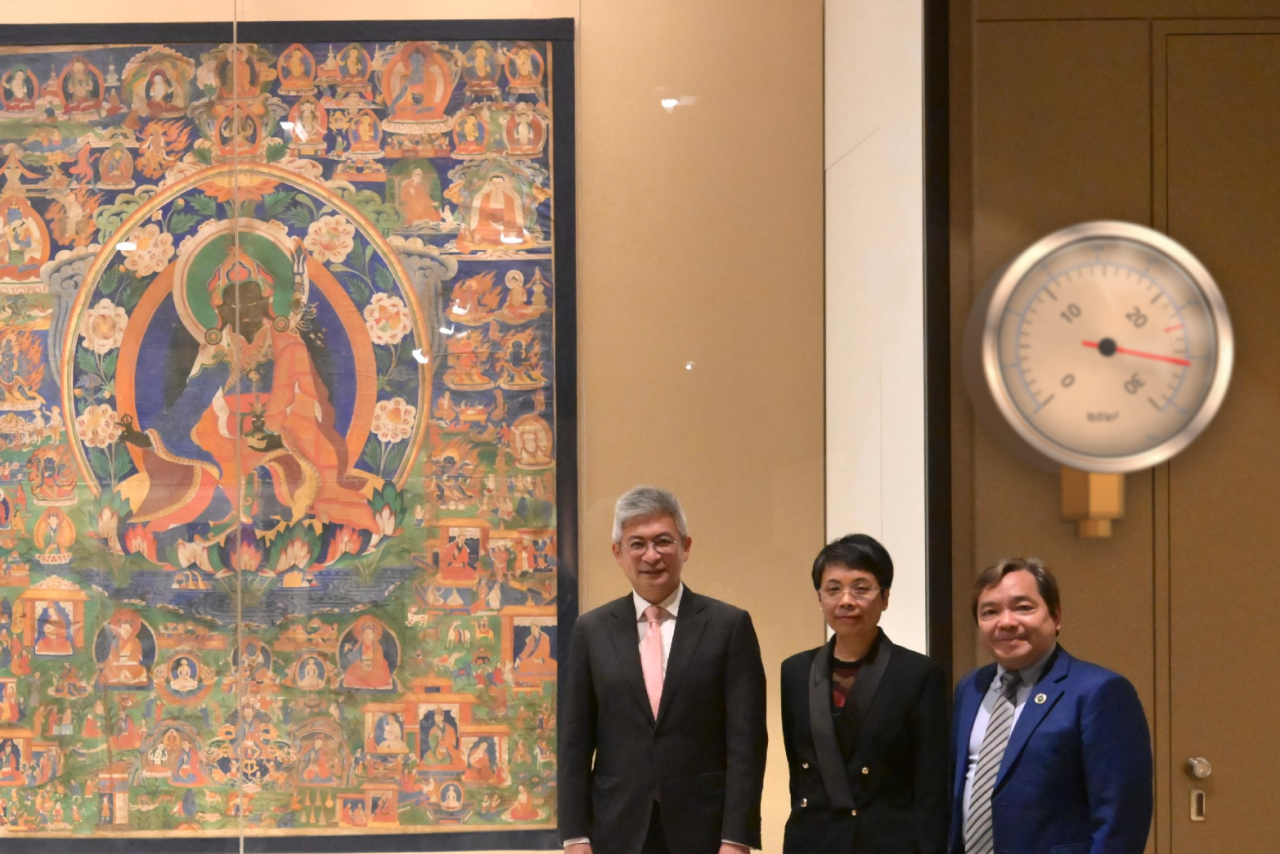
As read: 26; psi
